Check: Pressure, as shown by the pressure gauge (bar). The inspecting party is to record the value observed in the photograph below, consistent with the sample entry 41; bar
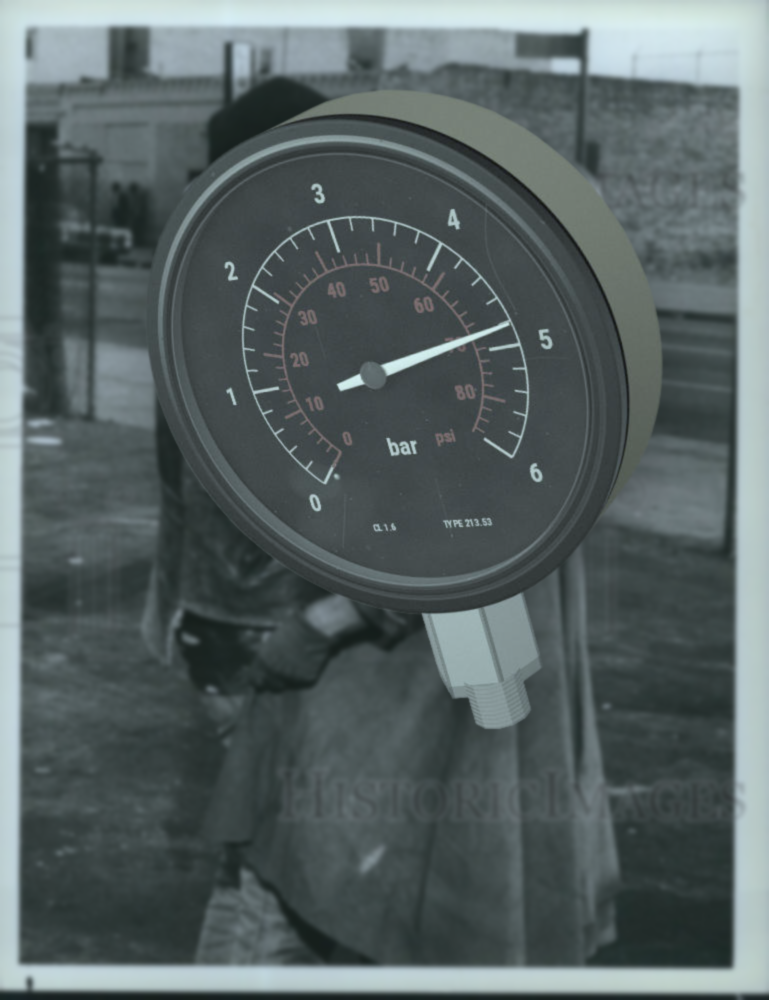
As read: 4.8; bar
